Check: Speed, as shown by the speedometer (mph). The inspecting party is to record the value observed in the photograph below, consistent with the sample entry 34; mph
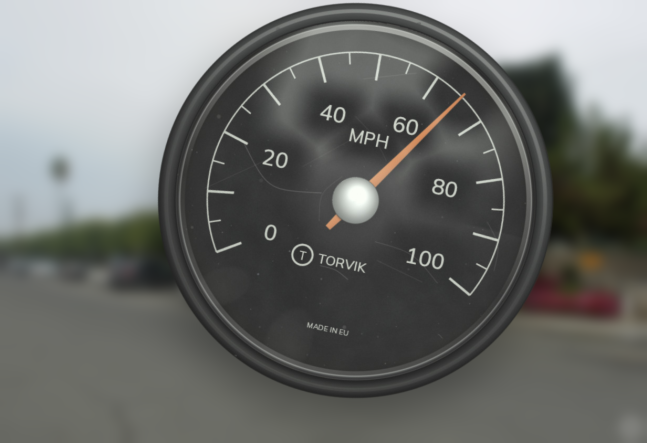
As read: 65; mph
